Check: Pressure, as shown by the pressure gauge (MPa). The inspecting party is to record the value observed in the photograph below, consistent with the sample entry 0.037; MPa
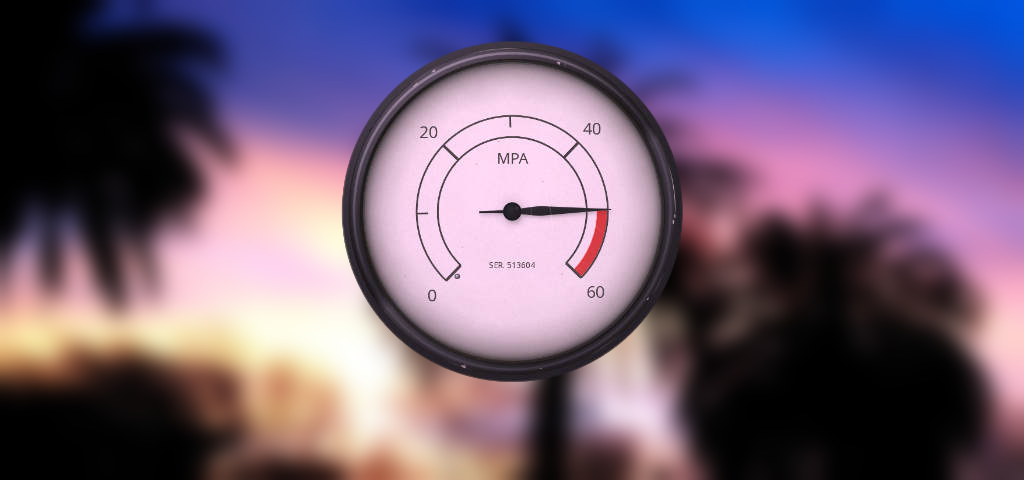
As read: 50; MPa
